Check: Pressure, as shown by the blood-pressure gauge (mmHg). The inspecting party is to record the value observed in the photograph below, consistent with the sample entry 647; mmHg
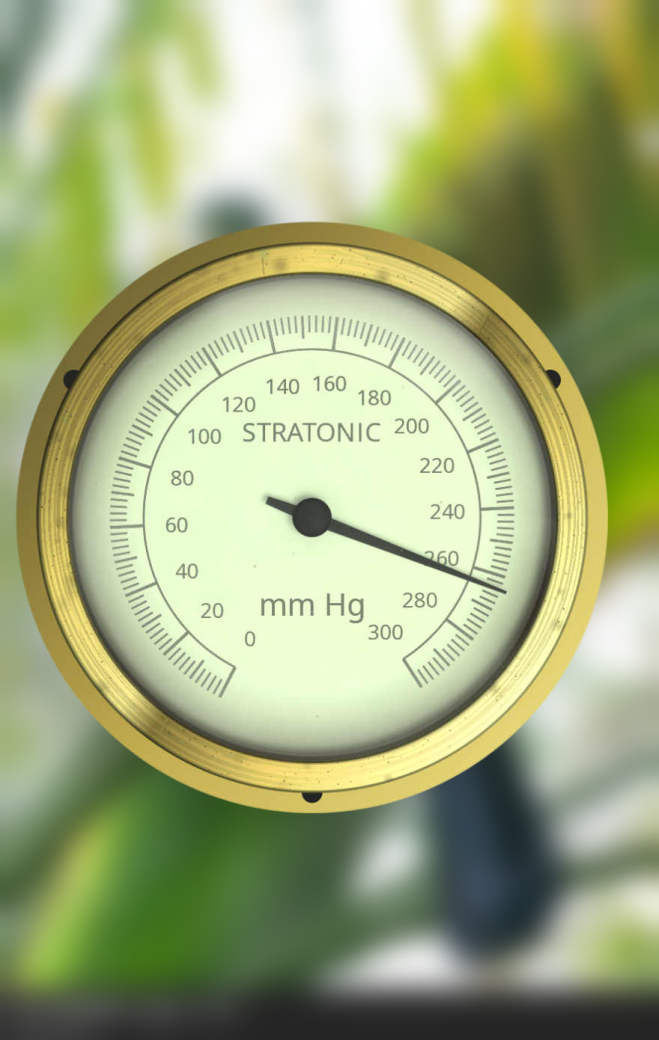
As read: 264; mmHg
